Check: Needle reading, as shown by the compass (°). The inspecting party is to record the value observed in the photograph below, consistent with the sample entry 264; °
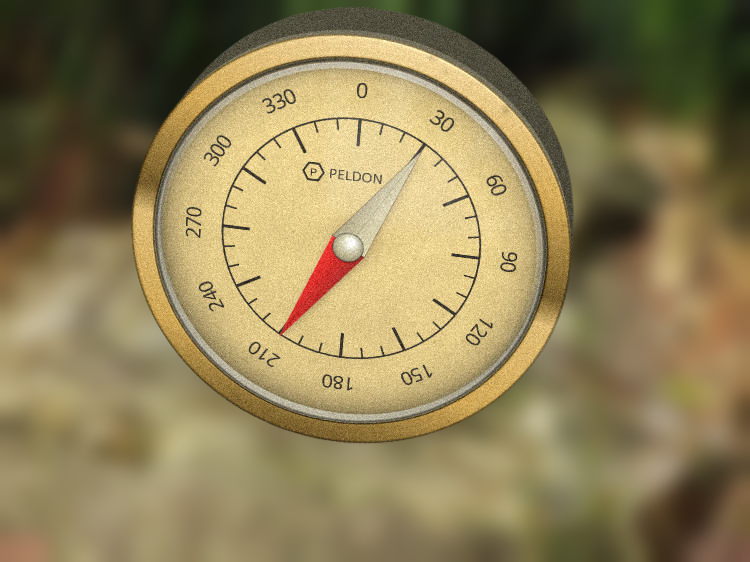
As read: 210; °
